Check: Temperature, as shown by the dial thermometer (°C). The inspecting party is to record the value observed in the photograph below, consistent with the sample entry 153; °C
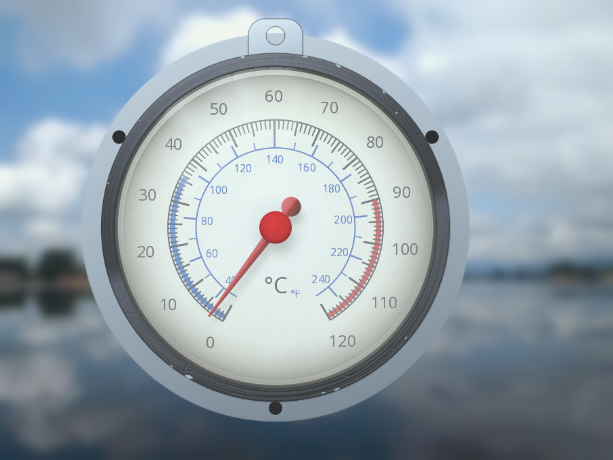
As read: 3; °C
